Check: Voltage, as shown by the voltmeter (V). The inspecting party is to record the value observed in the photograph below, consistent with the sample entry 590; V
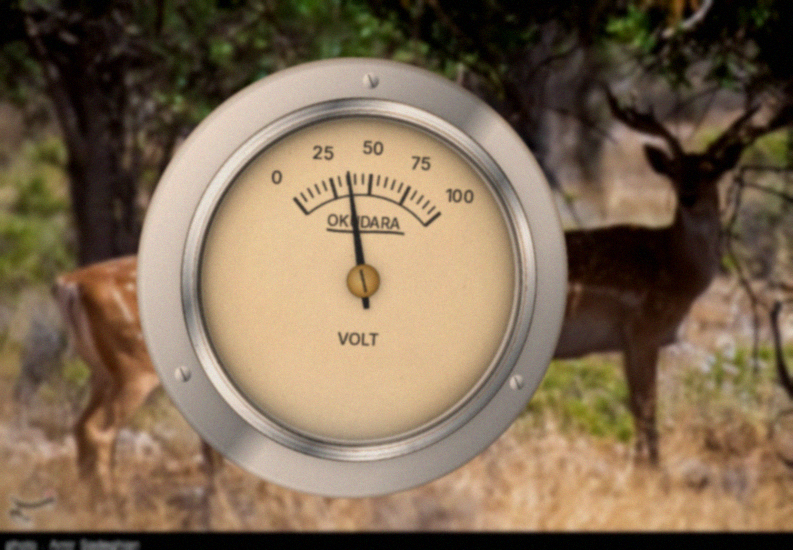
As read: 35; V
